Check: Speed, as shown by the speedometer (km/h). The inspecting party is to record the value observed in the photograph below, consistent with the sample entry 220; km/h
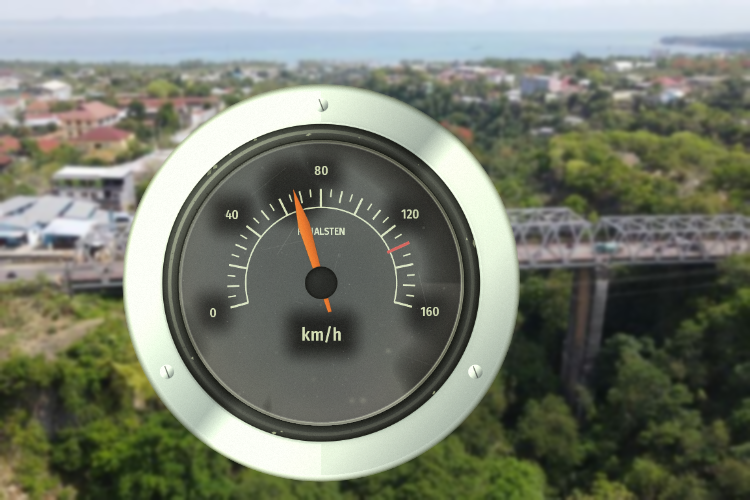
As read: 67.5; km/h
